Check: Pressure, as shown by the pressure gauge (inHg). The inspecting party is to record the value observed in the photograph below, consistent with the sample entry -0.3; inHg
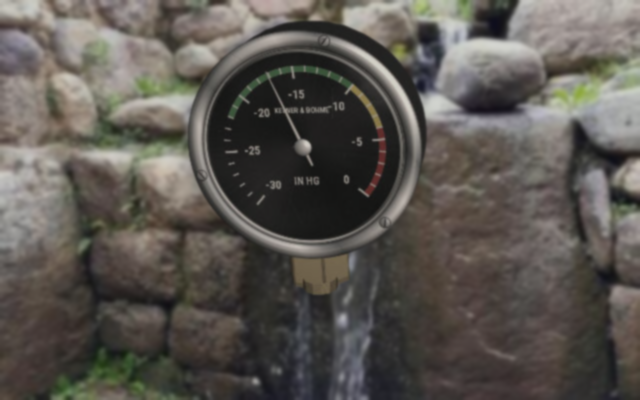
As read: -17; inHg
